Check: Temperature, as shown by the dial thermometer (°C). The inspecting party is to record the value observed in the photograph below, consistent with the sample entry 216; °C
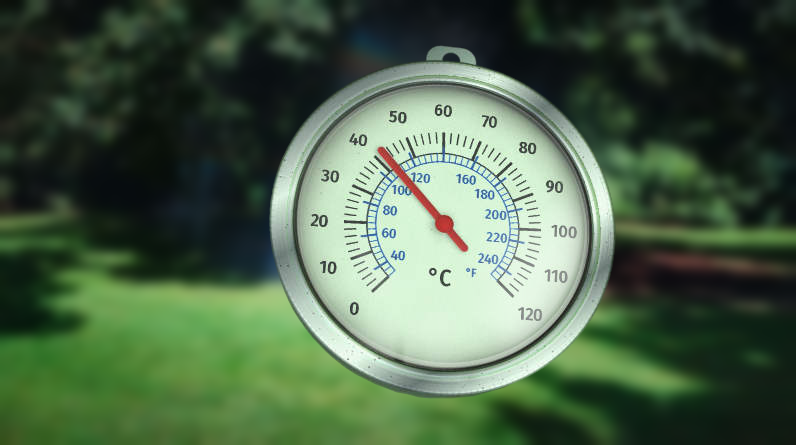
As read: 42; °C
